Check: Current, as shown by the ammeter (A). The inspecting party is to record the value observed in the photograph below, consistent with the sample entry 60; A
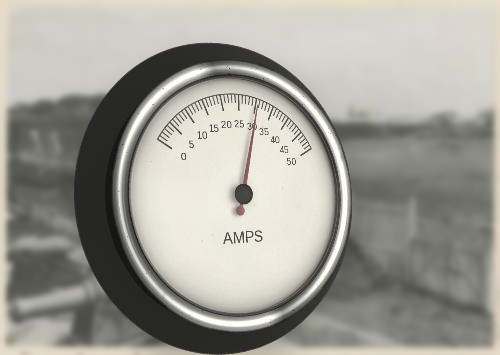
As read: 30; A
